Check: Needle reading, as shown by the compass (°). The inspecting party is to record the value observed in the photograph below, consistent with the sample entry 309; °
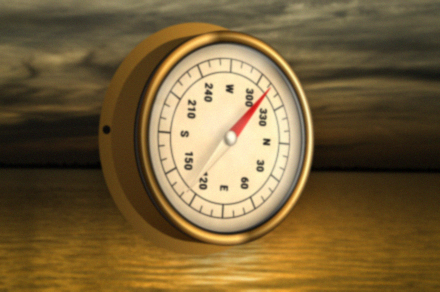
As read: 310; °
